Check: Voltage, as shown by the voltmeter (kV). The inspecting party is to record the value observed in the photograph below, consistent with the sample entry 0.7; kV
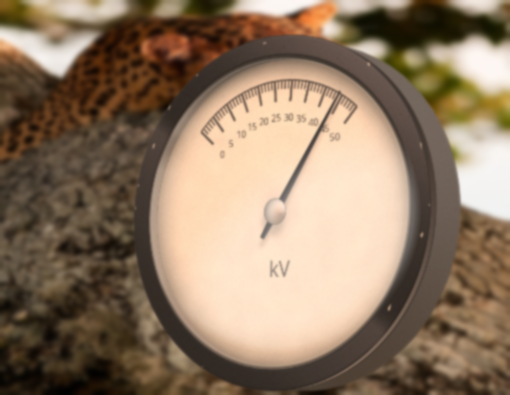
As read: 45; kV
